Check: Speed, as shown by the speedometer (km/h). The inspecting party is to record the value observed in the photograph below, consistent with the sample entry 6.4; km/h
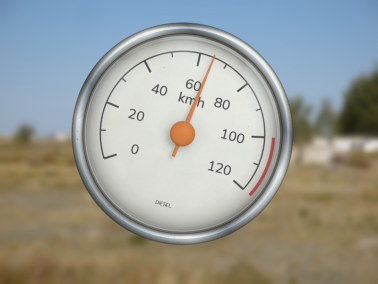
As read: 65; km/h
